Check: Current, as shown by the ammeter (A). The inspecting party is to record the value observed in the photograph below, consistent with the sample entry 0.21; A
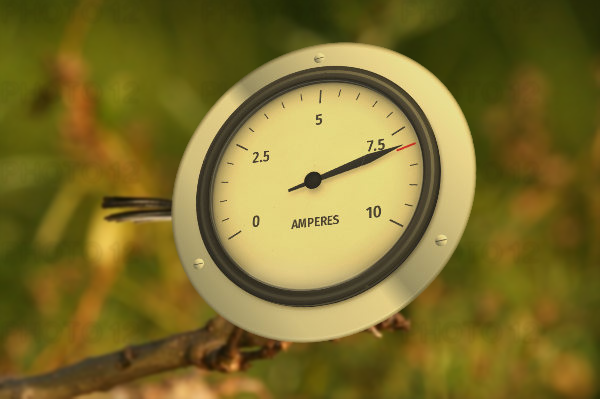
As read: 8; A
